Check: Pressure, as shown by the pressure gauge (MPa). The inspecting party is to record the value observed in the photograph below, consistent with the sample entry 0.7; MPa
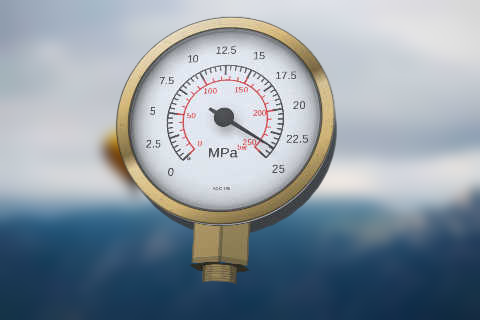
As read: 24; MPa
